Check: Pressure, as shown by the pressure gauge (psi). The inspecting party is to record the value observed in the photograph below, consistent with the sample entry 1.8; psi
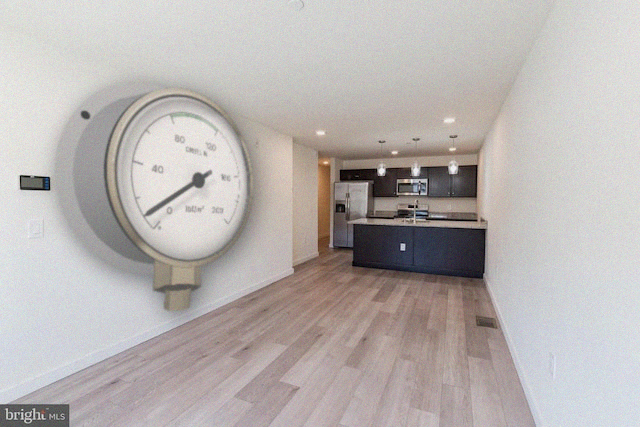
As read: 10; psi
